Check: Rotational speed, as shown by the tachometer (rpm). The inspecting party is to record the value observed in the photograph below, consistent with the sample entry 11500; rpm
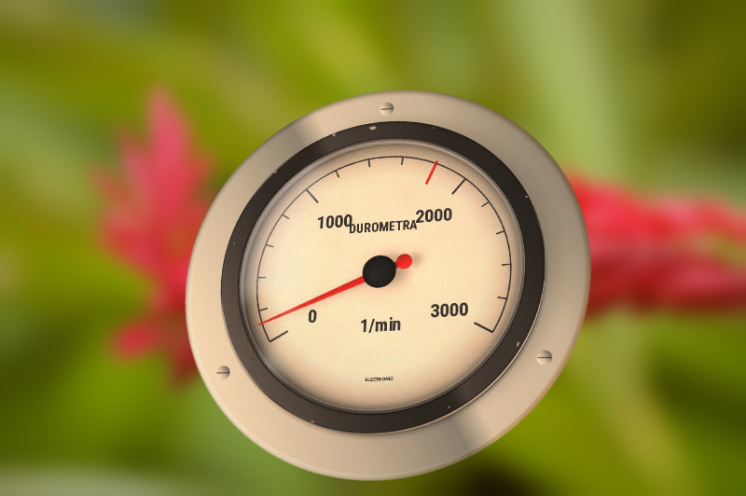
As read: 100; rpm
